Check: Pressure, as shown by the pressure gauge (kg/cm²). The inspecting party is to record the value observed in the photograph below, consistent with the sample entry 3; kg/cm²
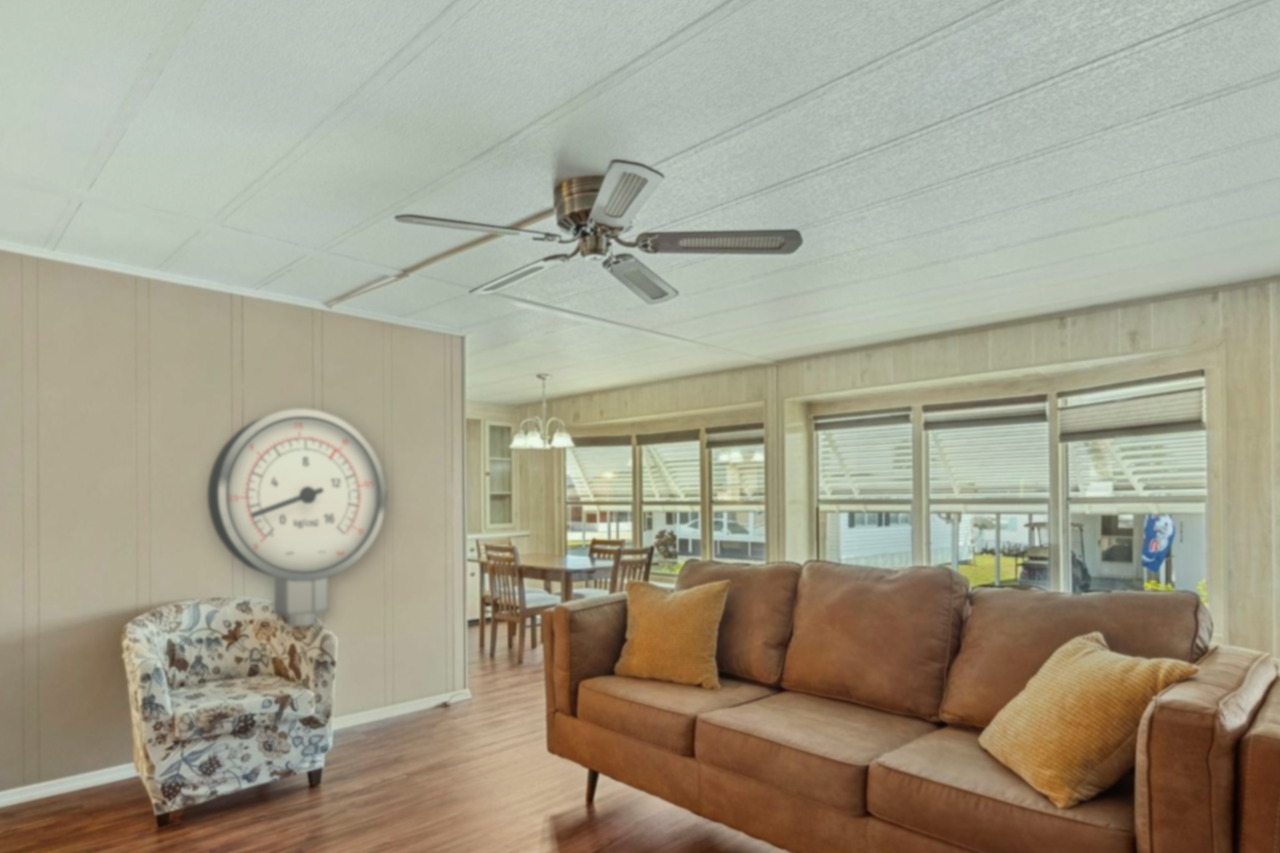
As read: 1.5; kg/cm²
